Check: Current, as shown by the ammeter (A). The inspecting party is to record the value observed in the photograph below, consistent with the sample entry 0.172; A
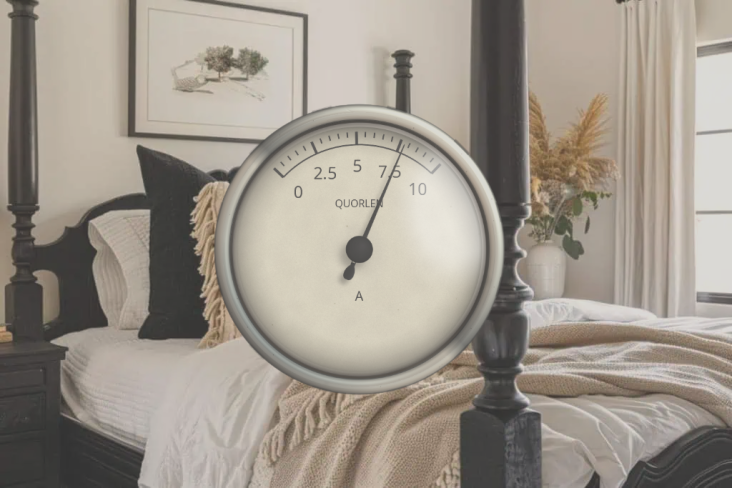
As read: 7.75; A
